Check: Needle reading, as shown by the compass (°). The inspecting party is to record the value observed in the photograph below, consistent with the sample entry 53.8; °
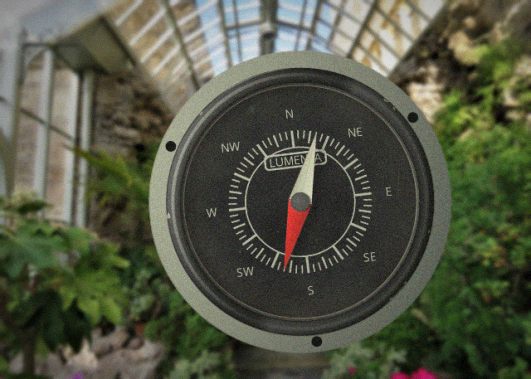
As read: 200; °
